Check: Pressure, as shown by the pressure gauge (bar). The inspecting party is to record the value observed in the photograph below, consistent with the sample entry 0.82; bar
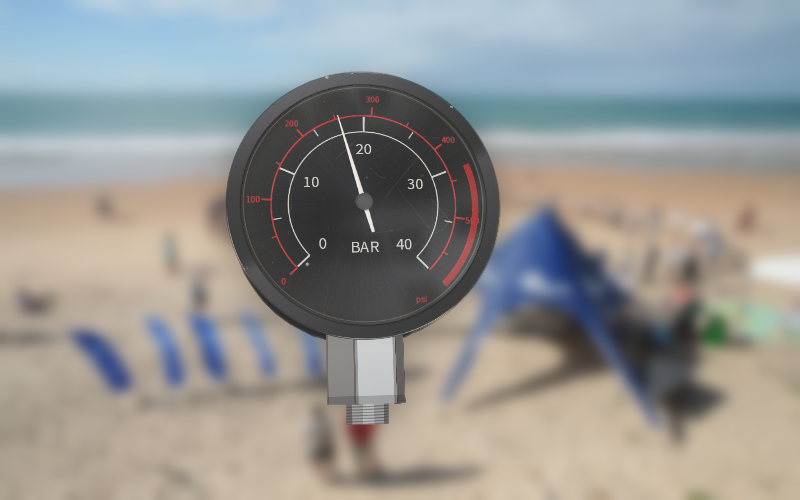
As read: 17.5; bar
